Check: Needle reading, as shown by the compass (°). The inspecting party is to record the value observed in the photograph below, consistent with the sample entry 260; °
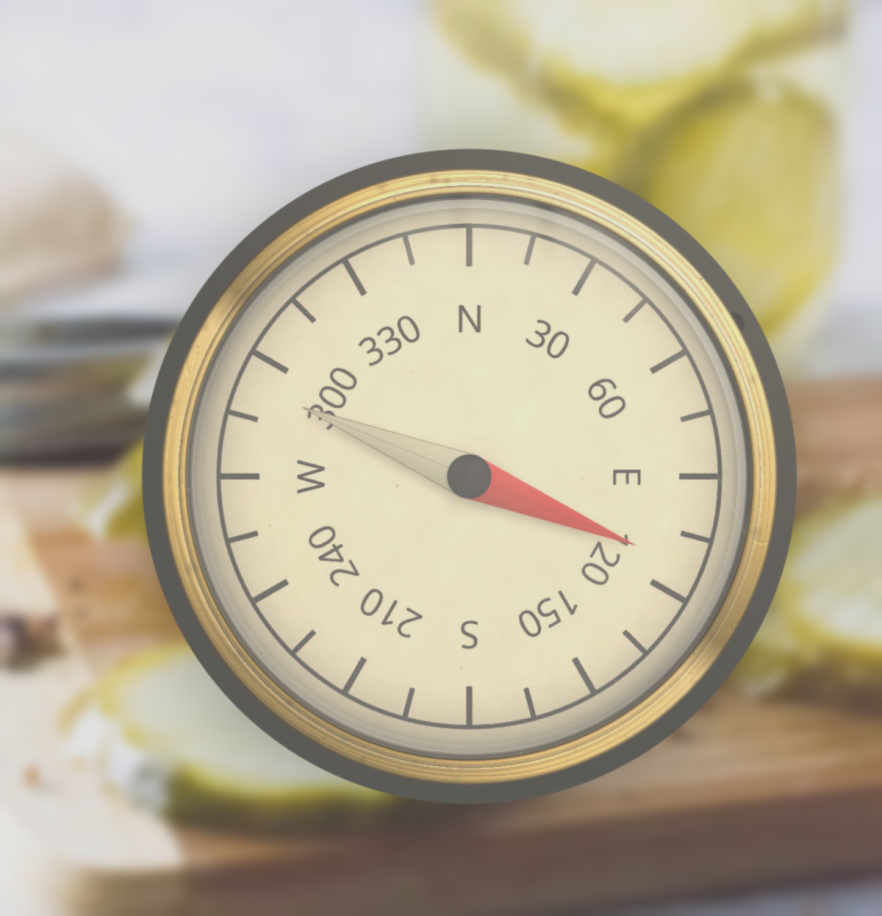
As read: 112.5; °
